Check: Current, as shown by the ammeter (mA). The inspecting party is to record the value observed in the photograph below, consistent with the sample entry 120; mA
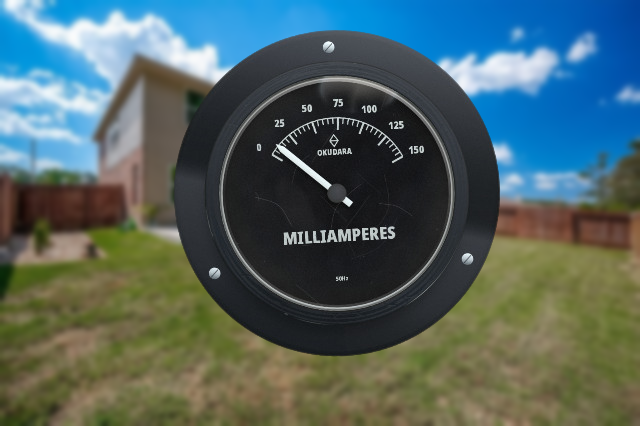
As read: 10; mA
